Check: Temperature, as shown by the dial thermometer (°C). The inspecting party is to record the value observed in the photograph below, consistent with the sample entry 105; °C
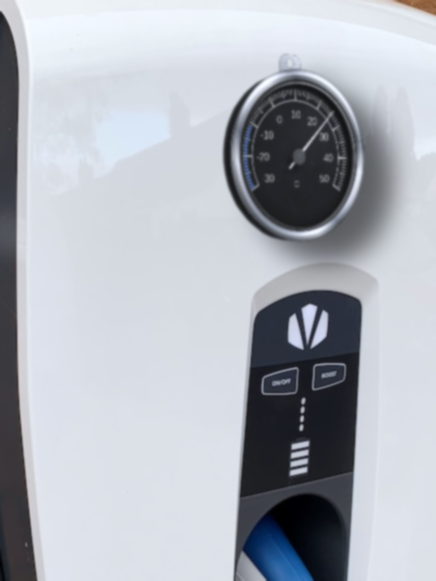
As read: 25; °C
